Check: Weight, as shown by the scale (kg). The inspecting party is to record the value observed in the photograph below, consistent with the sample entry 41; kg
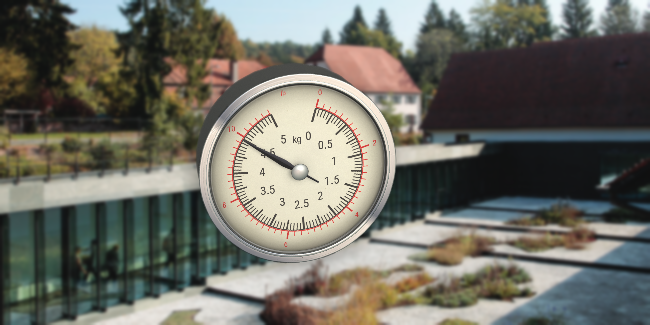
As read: 4.5; kg
